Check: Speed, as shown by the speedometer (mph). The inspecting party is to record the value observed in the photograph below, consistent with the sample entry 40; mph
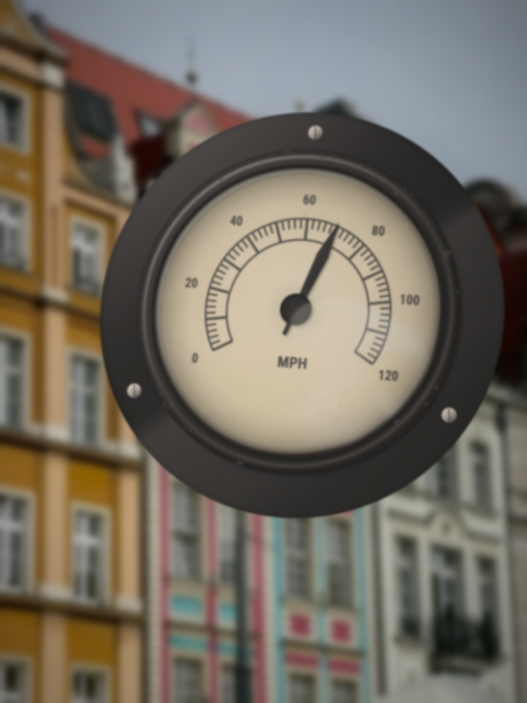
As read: 70; mph
